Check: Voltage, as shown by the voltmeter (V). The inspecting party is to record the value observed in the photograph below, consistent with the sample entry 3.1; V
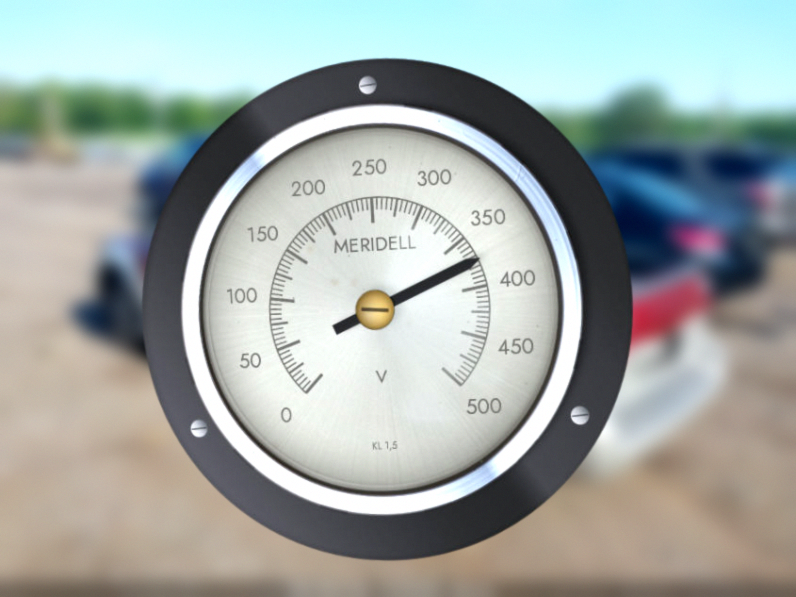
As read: 375; V
